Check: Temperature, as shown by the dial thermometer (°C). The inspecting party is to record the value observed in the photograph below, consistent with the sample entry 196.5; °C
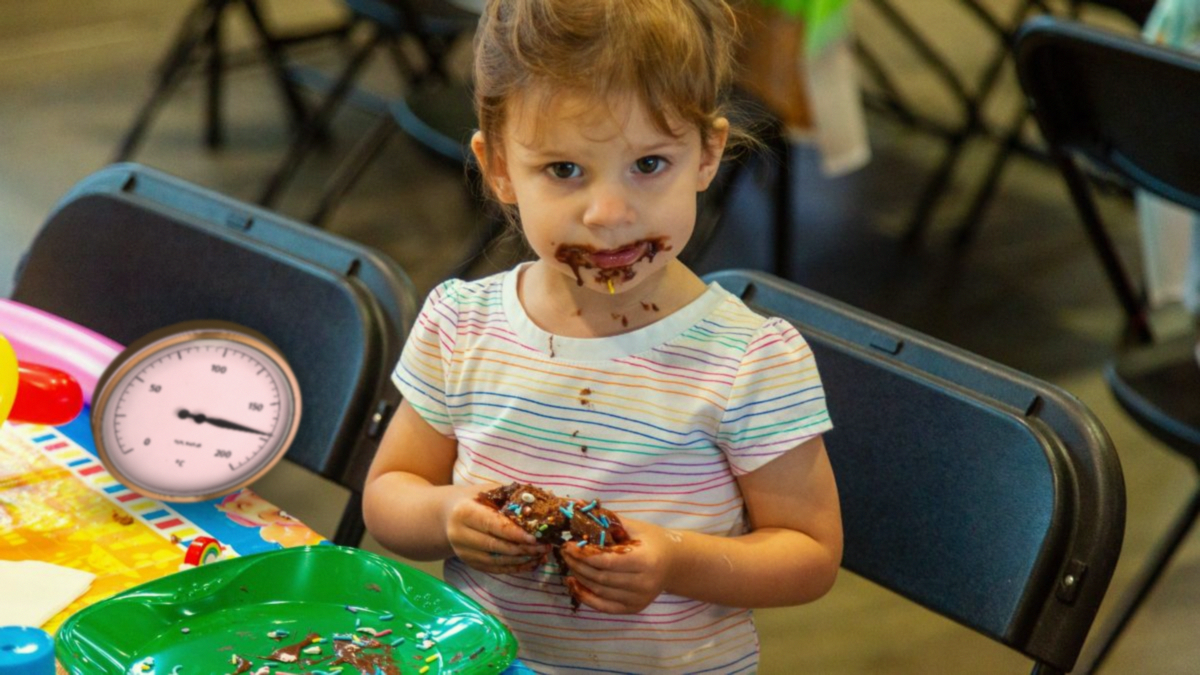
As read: 170; °C
